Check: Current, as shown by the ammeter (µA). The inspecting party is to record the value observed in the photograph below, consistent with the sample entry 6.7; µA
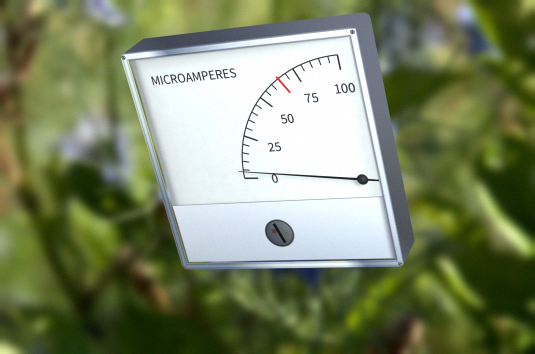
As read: 5; µA
